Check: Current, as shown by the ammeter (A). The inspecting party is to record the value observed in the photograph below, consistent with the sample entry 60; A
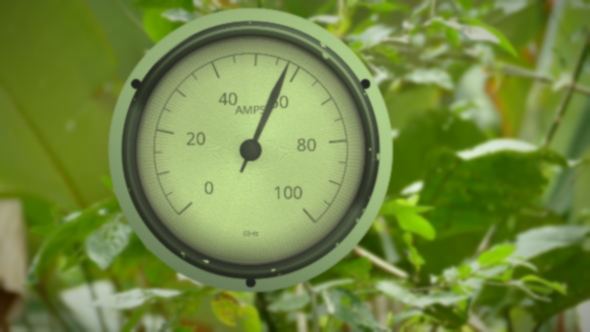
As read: 57.5; A
